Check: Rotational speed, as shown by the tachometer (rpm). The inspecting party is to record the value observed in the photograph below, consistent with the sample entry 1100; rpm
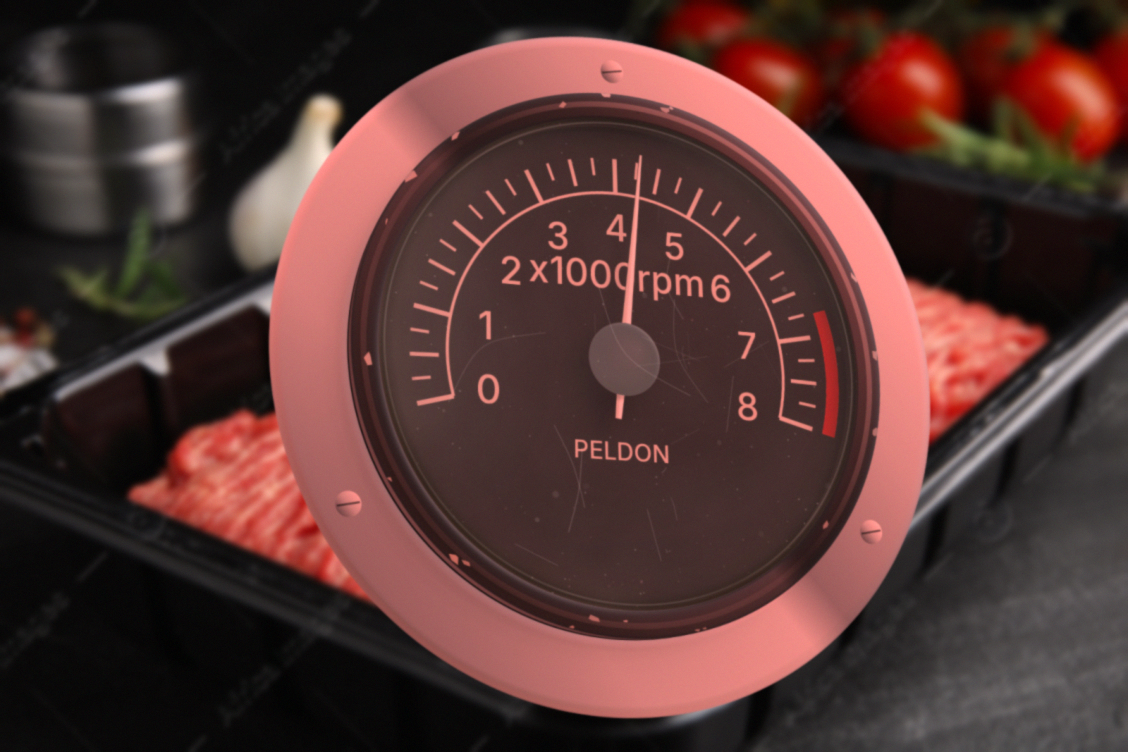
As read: 4250; rpm
